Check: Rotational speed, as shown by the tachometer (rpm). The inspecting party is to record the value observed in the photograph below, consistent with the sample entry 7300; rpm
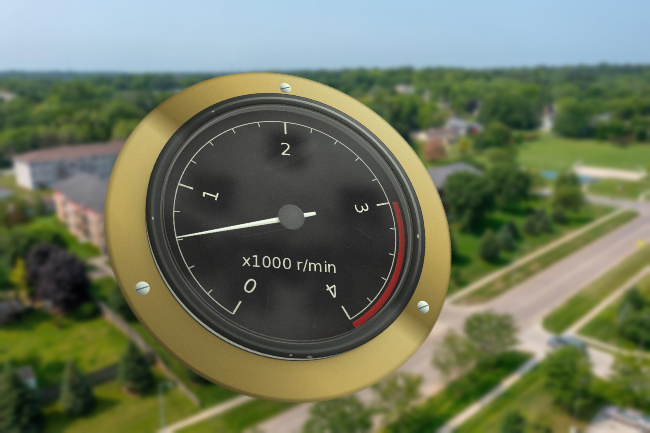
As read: 600; rpm
